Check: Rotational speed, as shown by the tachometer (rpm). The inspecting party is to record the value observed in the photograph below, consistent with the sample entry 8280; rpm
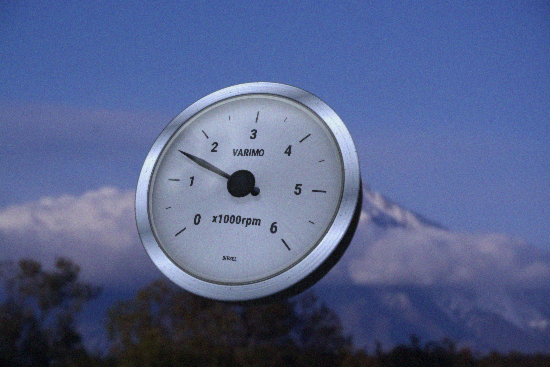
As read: 1500; rpm
